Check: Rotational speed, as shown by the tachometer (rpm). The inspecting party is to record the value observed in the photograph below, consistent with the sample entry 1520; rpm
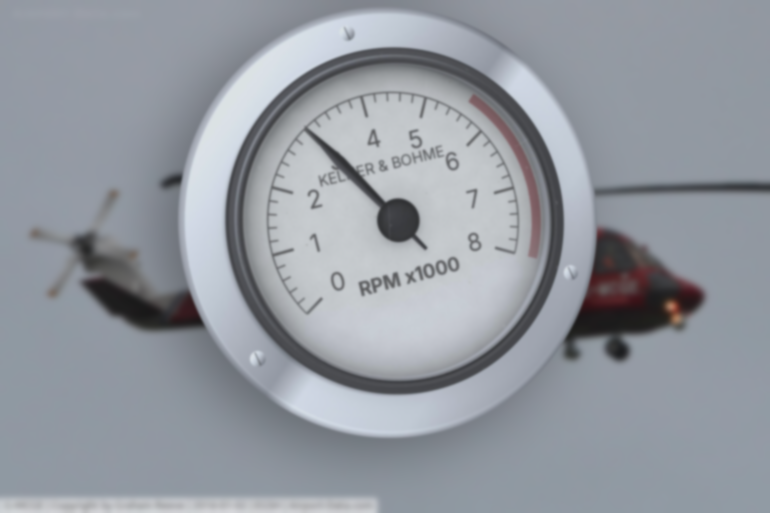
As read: 3000; rpm
